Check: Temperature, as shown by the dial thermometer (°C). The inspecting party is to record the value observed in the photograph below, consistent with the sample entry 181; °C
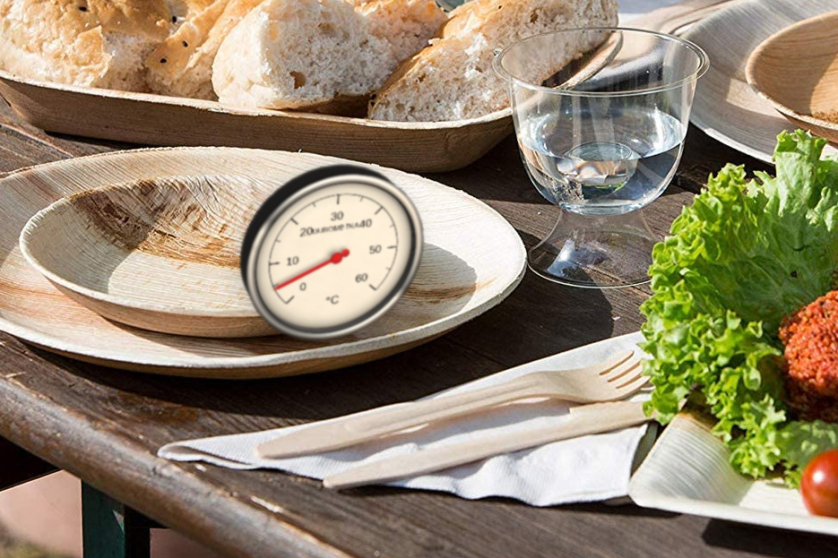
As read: 5; °C
